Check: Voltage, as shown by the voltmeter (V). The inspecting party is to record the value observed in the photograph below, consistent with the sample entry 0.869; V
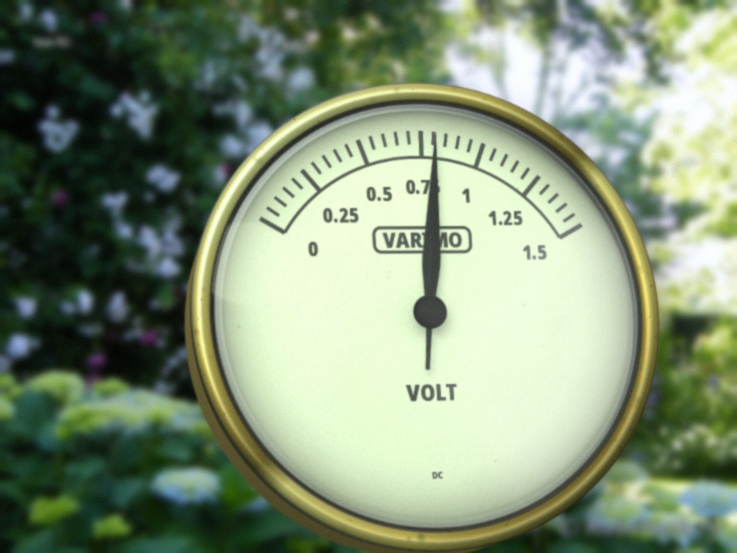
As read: 0.8; V
